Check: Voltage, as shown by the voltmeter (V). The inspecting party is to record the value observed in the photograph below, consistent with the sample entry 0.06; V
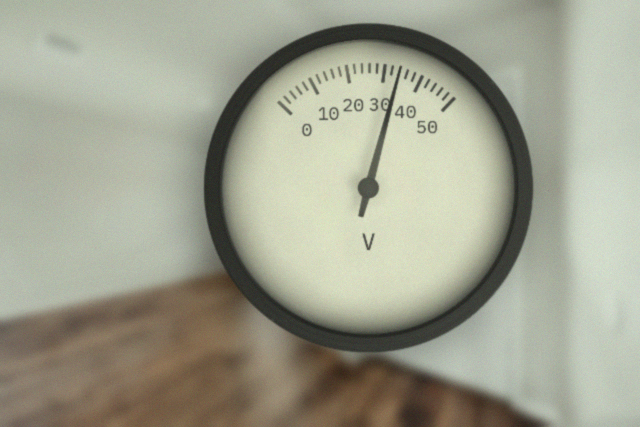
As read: 34; V
